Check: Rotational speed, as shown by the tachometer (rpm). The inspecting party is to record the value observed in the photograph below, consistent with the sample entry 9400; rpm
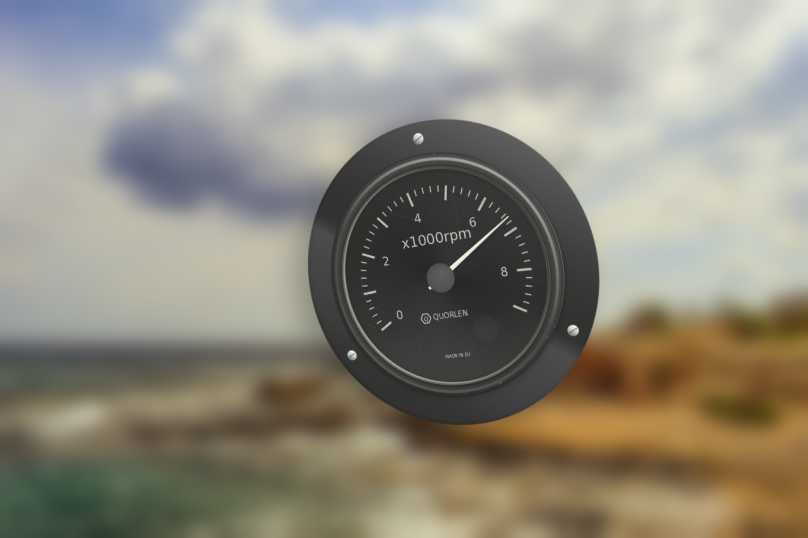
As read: 6700; rpm
